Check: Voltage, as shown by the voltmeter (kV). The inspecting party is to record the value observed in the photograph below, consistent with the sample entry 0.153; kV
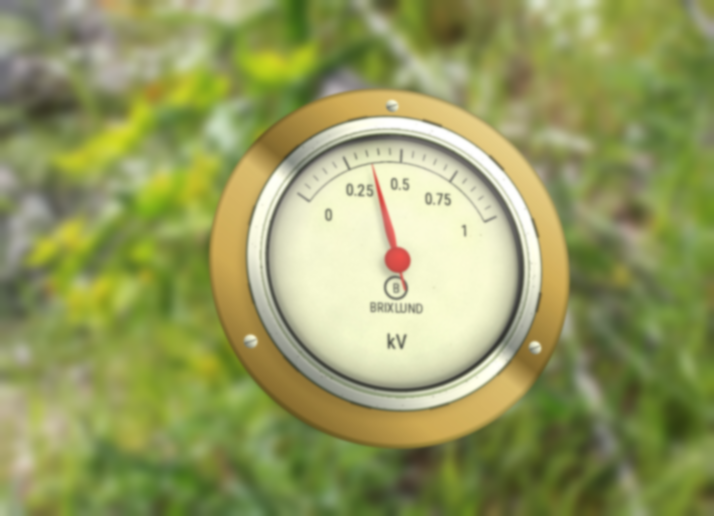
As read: 0.35; kV
